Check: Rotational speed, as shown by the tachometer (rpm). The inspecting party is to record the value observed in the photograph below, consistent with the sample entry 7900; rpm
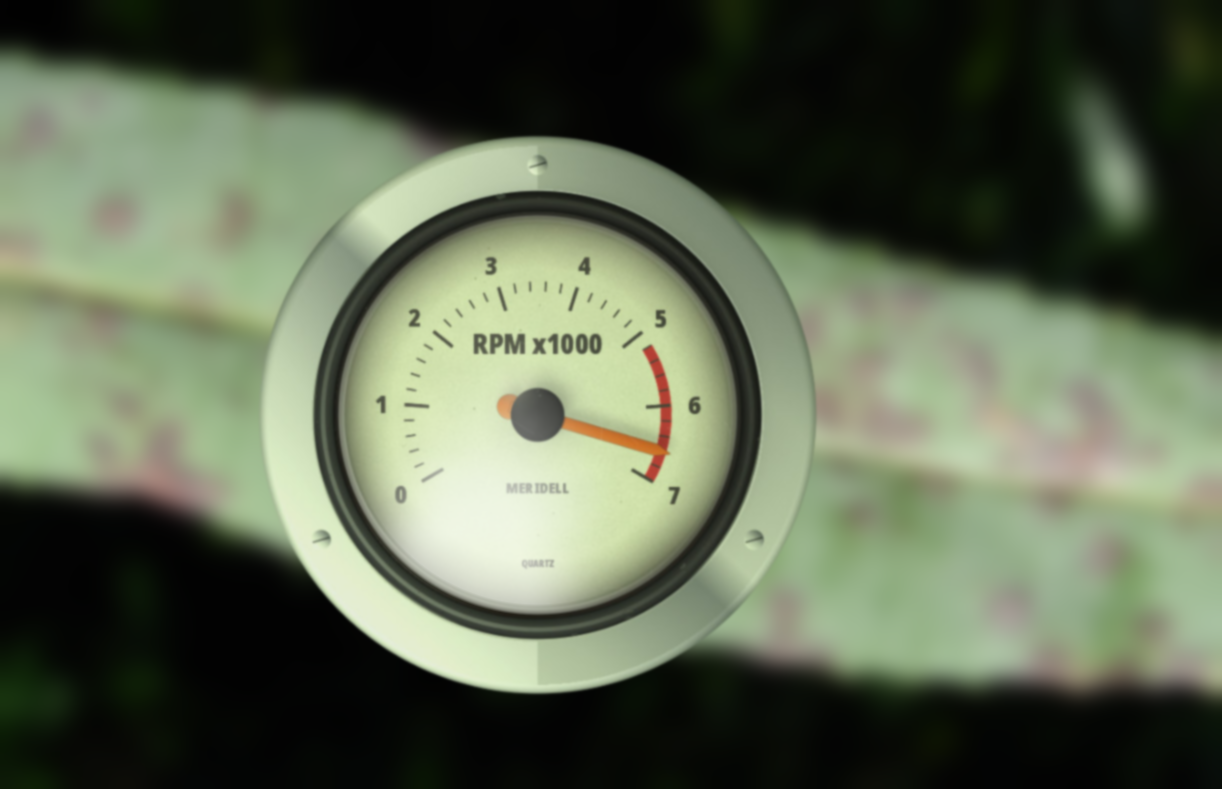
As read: 6600; rpm
